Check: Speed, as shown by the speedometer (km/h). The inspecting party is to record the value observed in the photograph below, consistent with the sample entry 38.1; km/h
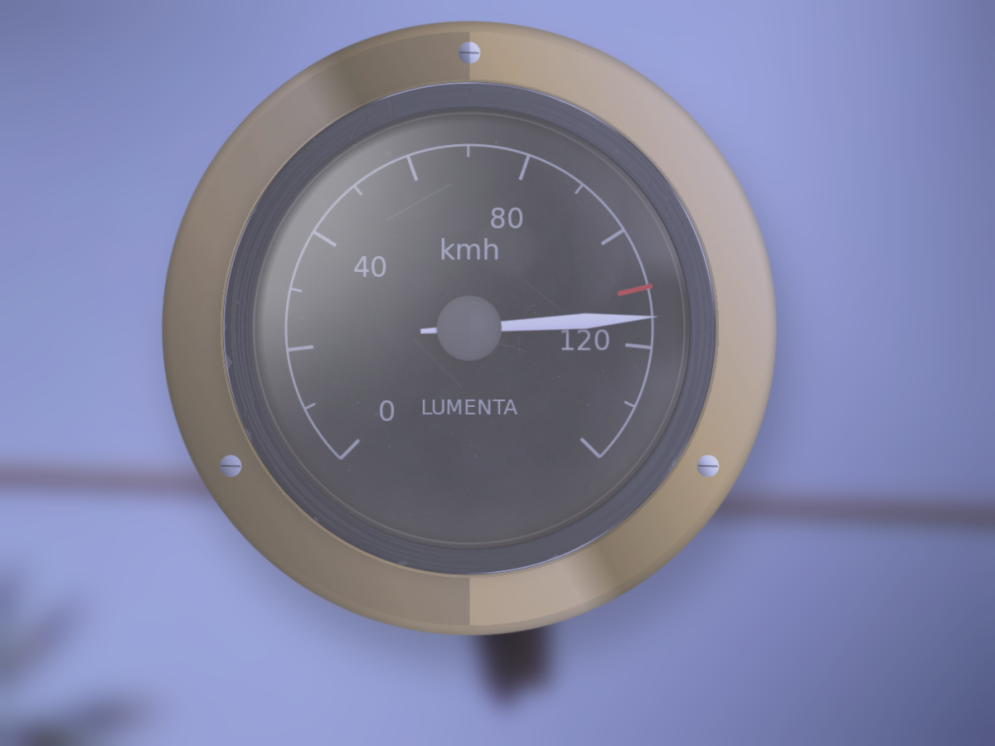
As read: 115; km/h
